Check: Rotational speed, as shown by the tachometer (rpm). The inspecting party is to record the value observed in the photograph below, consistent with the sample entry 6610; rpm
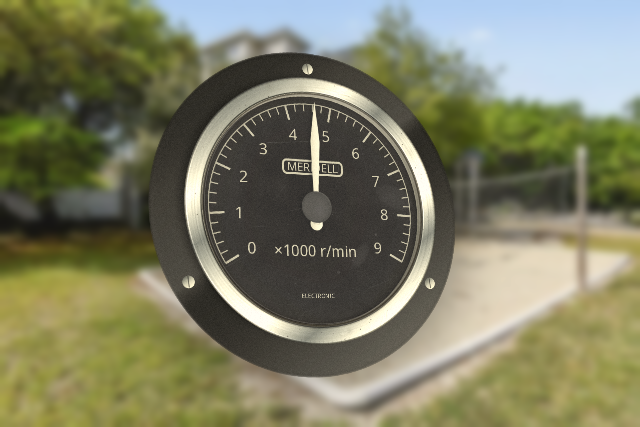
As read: 4600; rpm
